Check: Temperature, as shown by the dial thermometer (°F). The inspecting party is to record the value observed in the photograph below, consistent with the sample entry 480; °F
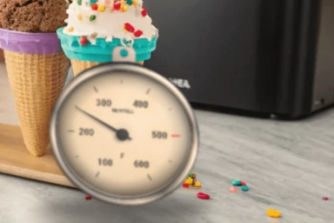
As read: 250; °F
